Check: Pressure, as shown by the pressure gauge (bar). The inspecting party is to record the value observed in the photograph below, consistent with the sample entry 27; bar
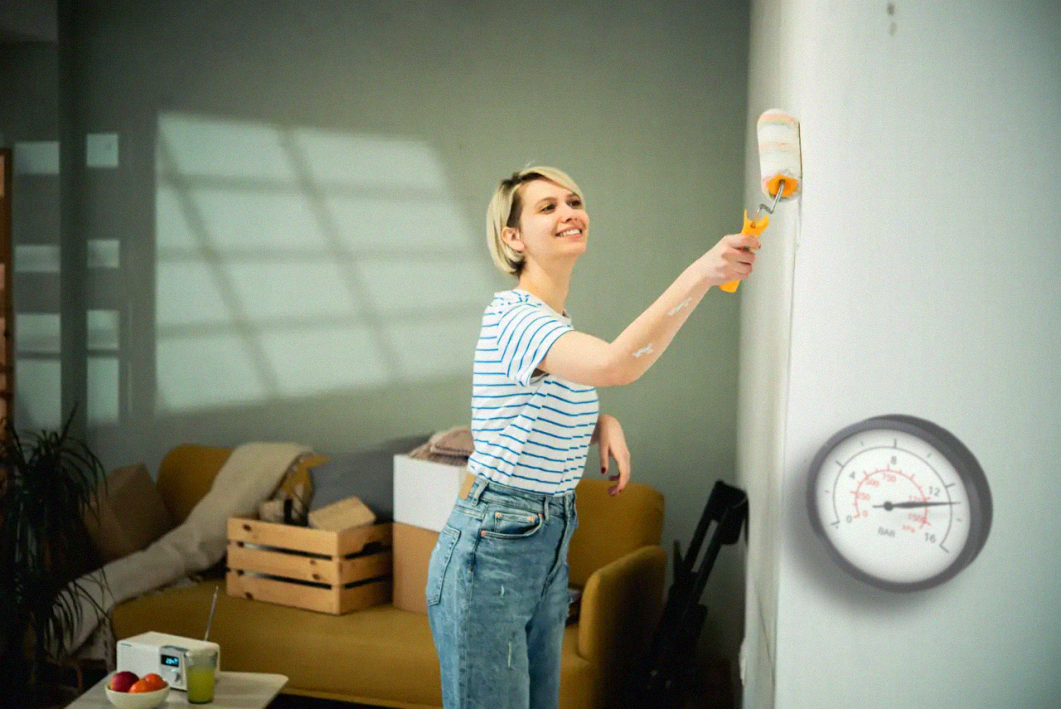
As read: 13; bar
